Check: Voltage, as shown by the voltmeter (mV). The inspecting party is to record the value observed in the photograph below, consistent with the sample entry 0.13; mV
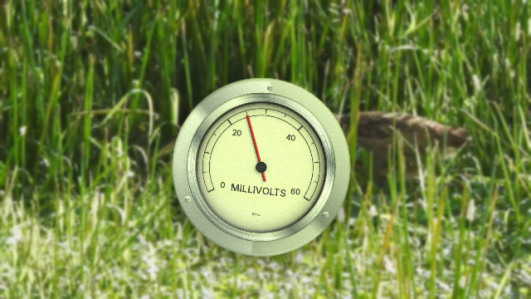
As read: 25; mV
